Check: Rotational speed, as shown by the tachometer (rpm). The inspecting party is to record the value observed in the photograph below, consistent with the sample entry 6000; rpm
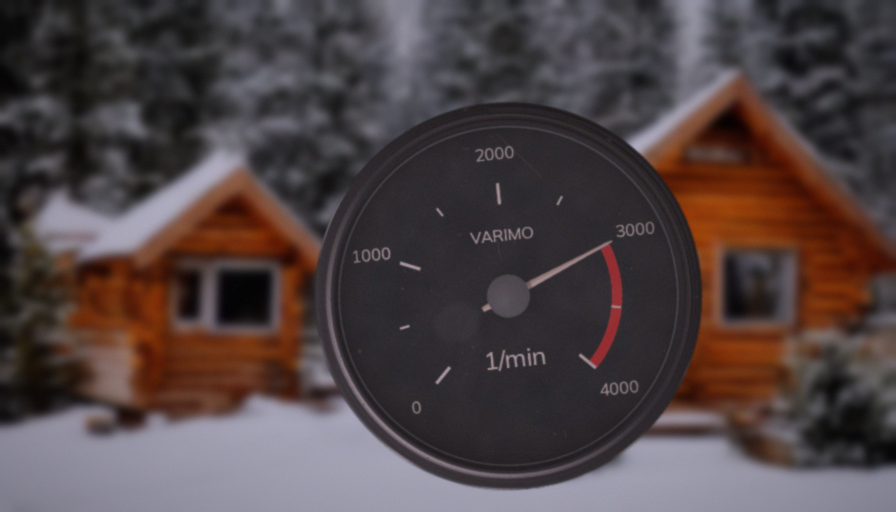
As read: 3000; rpm
